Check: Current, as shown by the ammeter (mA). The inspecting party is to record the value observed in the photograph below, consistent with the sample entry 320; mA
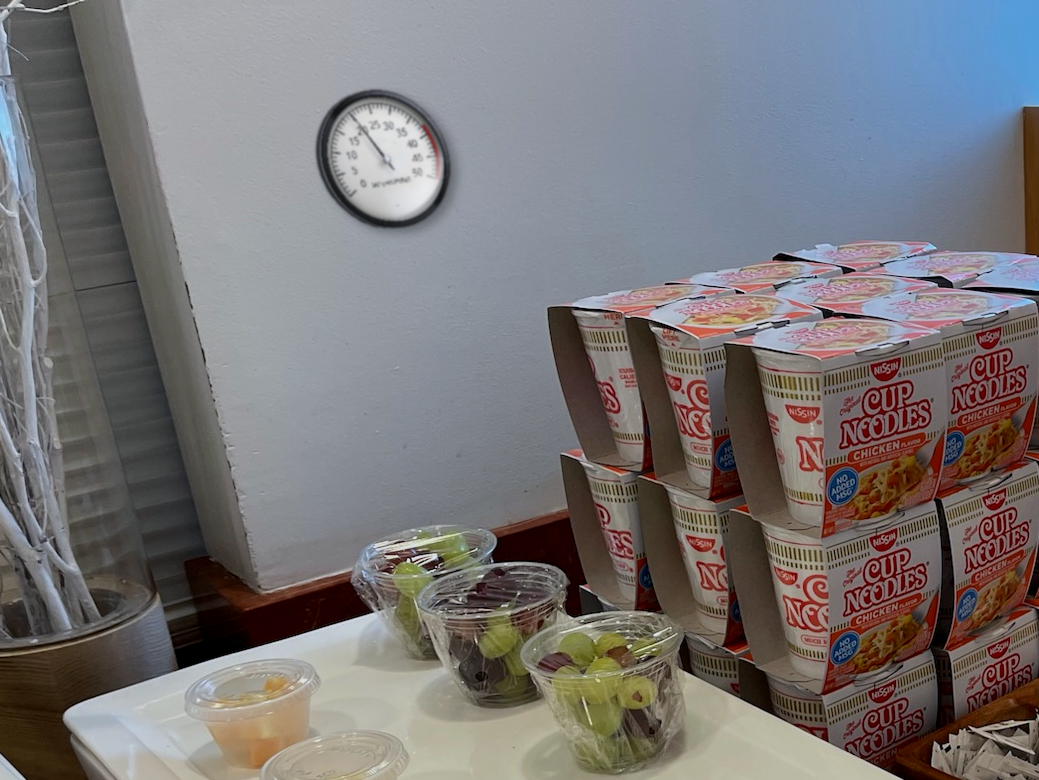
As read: 20; mA
